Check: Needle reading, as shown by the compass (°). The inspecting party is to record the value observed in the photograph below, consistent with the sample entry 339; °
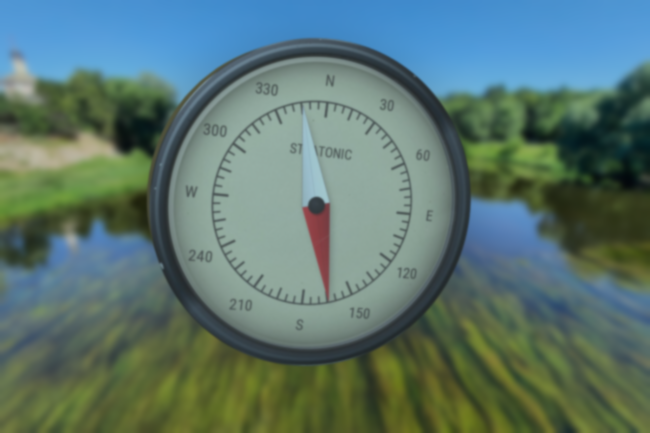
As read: 165; °
